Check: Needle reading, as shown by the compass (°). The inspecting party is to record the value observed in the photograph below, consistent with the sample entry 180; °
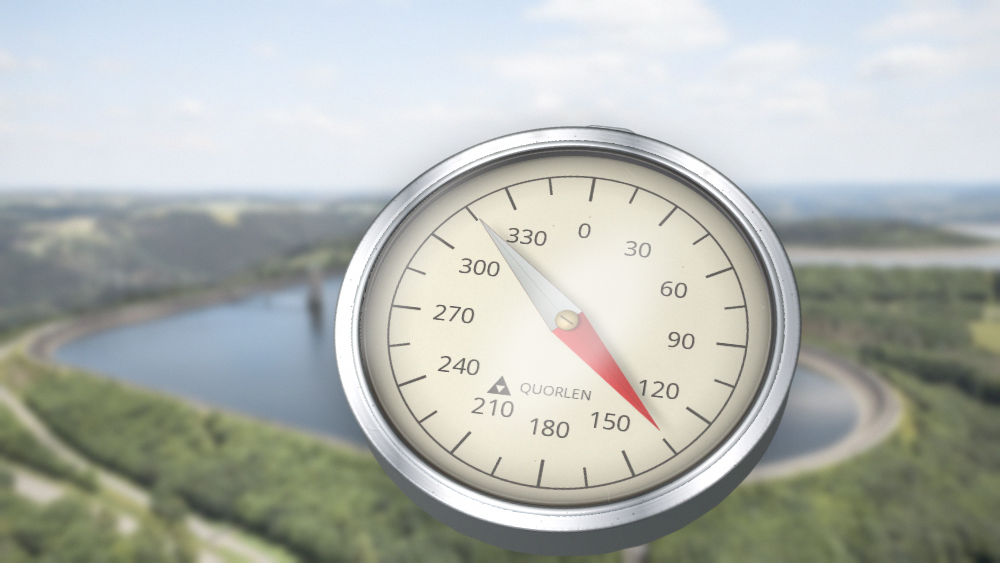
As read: 135; °
